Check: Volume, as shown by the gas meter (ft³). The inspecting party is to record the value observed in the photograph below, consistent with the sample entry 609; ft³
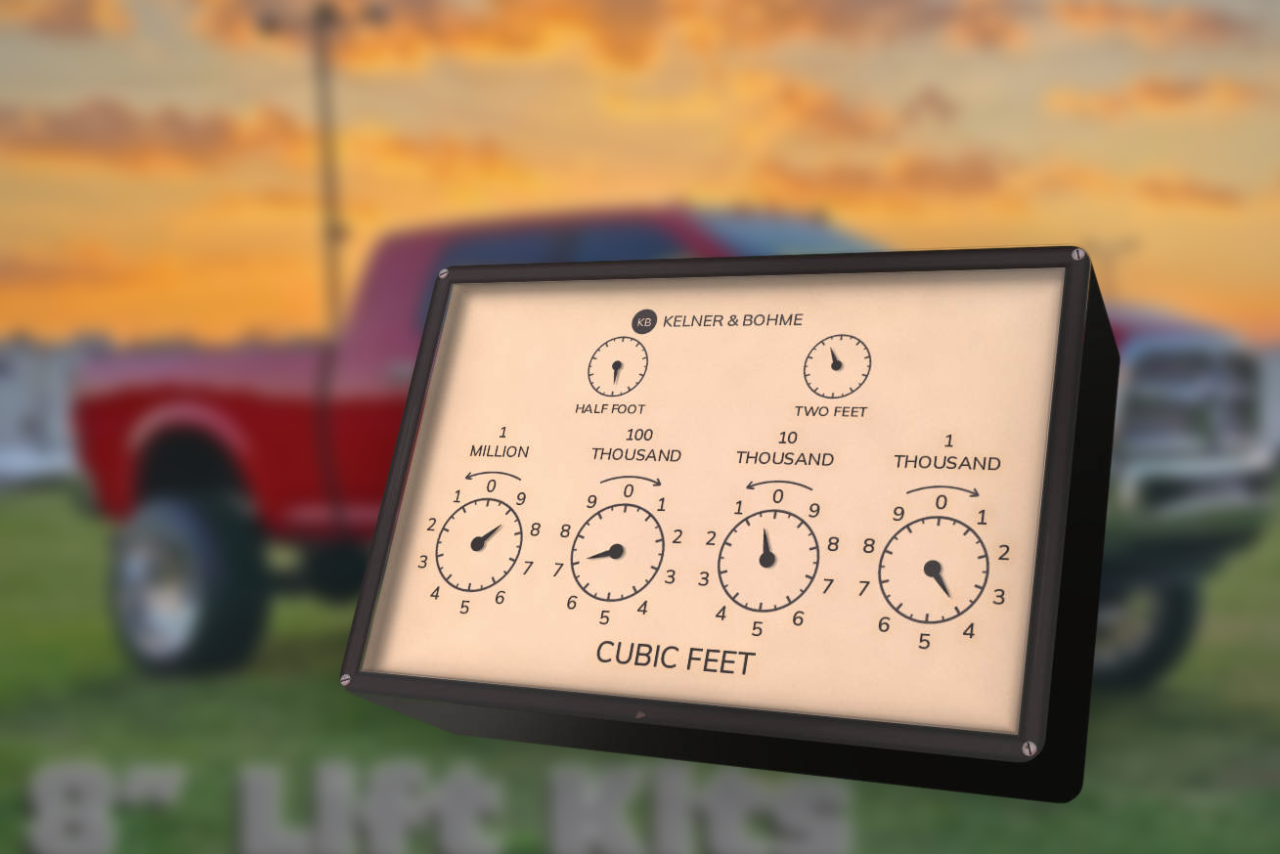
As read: 870400; ft³
